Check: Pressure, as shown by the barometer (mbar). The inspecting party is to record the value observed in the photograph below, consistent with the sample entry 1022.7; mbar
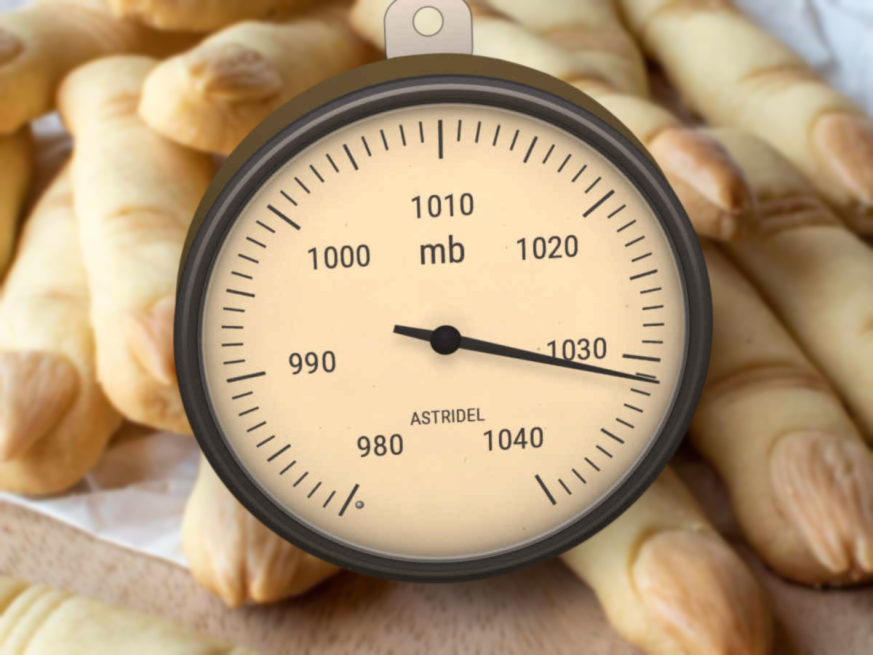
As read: 1031; mbar
